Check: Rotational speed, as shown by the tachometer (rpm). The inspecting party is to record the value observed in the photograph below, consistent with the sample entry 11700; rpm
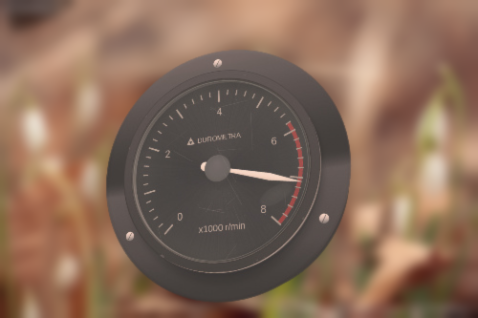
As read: 7100; rpm
